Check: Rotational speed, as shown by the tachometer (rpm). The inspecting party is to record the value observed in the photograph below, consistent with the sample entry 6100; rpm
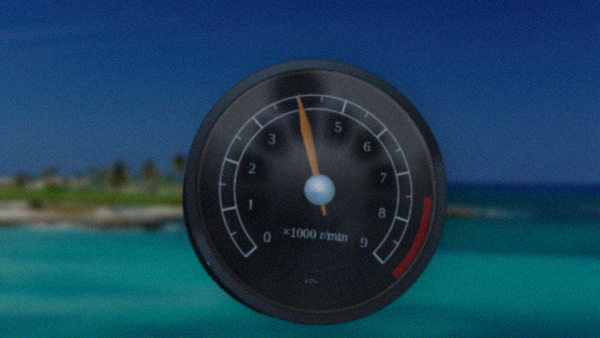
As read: 4000; rpm
